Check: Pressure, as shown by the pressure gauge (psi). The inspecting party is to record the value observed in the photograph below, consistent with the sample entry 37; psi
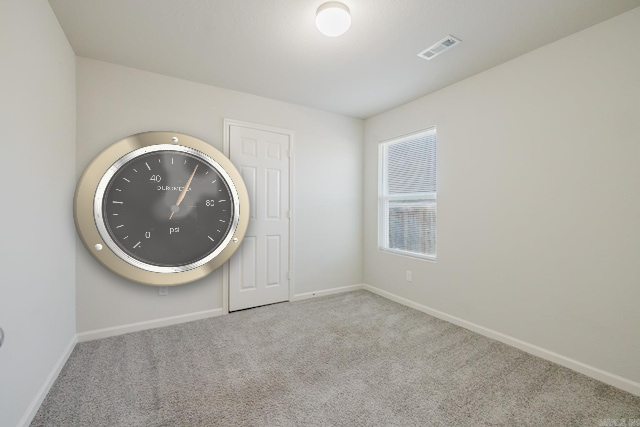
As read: 60; psi
